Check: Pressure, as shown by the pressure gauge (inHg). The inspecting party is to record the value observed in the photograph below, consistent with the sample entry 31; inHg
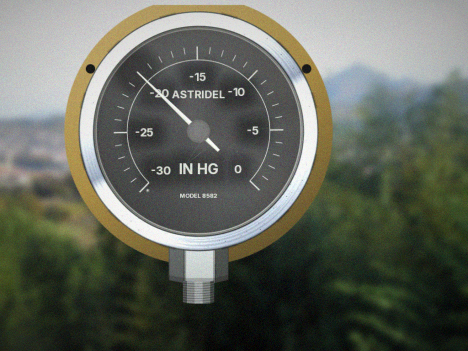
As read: -20; inHg
